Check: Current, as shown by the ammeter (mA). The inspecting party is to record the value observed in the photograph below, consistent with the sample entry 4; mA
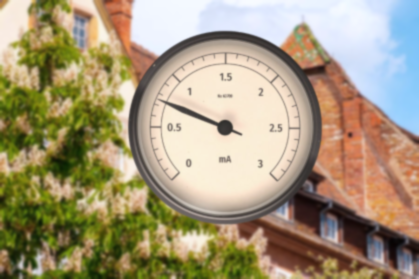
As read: 0.75; mA
